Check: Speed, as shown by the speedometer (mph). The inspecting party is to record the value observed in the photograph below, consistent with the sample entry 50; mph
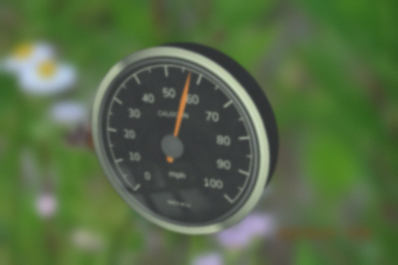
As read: 57.5; mph
